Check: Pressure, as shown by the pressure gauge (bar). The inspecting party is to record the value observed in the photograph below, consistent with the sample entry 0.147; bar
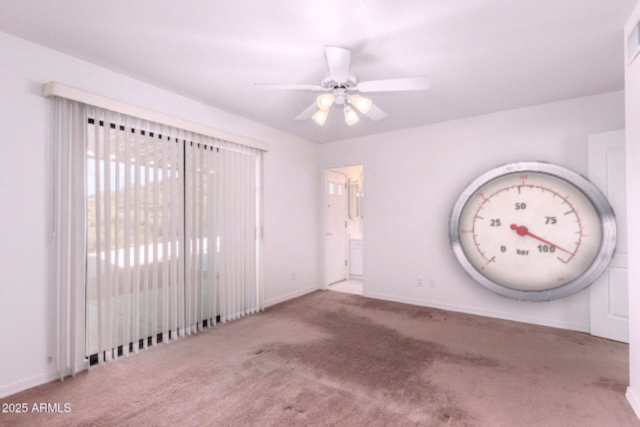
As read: 95; bar
